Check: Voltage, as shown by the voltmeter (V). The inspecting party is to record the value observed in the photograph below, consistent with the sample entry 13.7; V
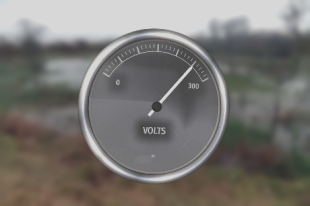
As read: 250; V
